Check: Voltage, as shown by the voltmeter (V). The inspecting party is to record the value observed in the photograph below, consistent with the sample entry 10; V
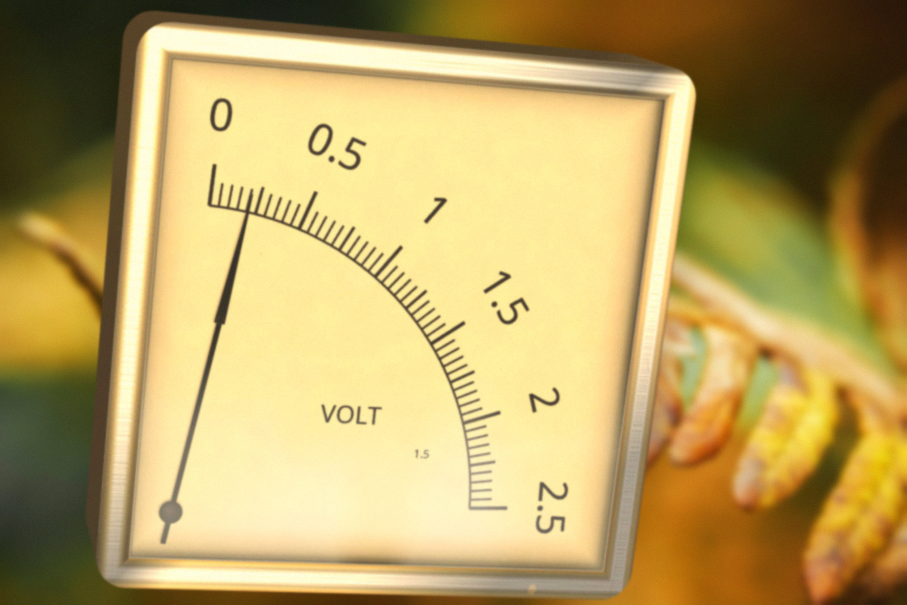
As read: 0.2; V
